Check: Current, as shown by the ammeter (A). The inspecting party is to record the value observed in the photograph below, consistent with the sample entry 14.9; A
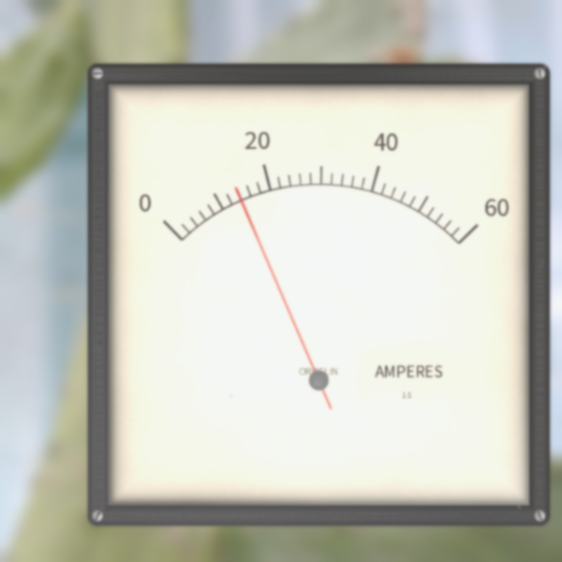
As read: 14; A
